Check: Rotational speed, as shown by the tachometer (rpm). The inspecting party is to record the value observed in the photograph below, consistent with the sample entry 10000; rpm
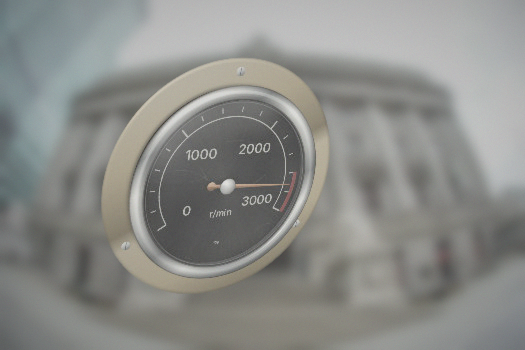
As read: 2700; rpm
